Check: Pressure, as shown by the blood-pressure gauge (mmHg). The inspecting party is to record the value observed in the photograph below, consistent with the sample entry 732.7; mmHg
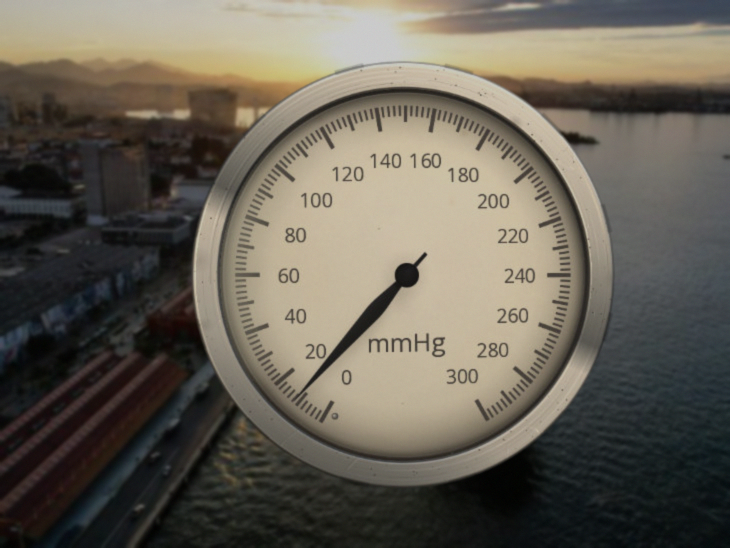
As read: 12; mmHg
